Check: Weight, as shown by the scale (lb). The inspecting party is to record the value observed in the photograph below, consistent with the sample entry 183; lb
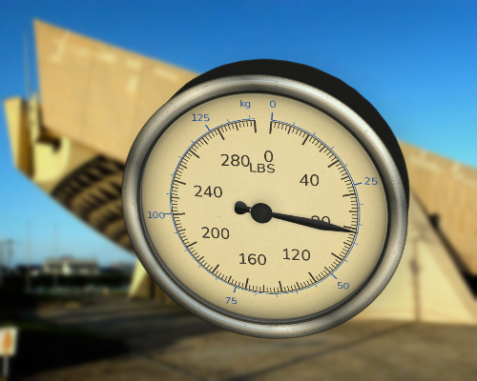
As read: 80; lb
